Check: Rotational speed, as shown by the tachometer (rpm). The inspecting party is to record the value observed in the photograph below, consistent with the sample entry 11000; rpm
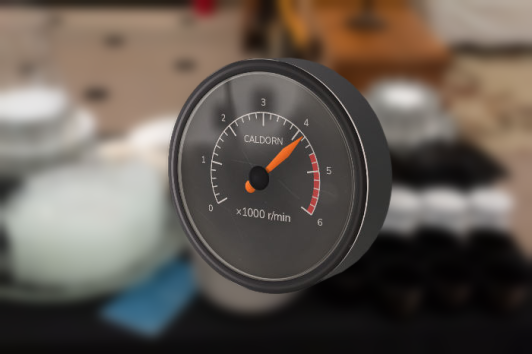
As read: 4200; rpm
